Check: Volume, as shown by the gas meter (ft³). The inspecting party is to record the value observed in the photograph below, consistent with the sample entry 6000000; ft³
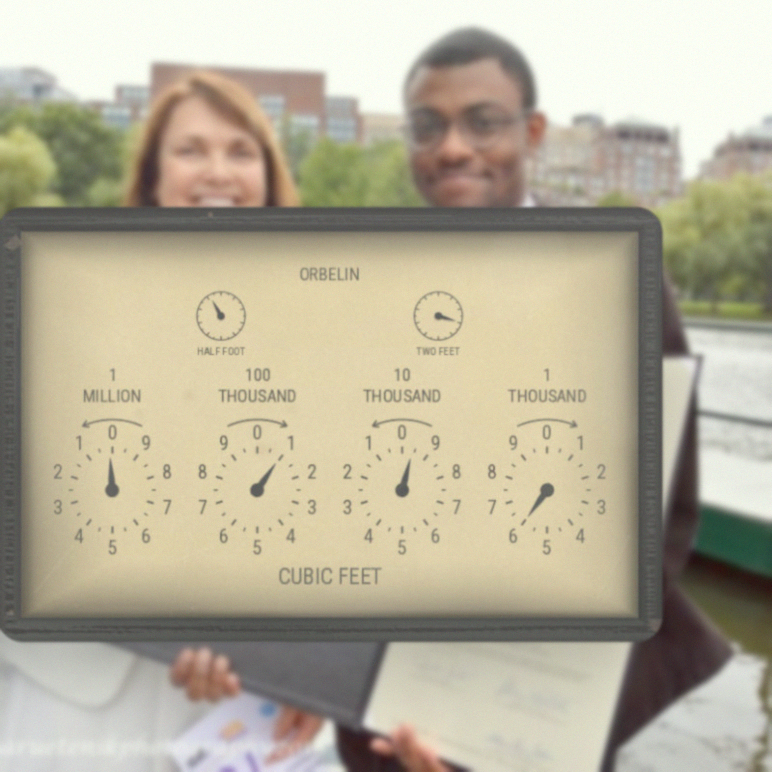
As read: 9600; ft³
